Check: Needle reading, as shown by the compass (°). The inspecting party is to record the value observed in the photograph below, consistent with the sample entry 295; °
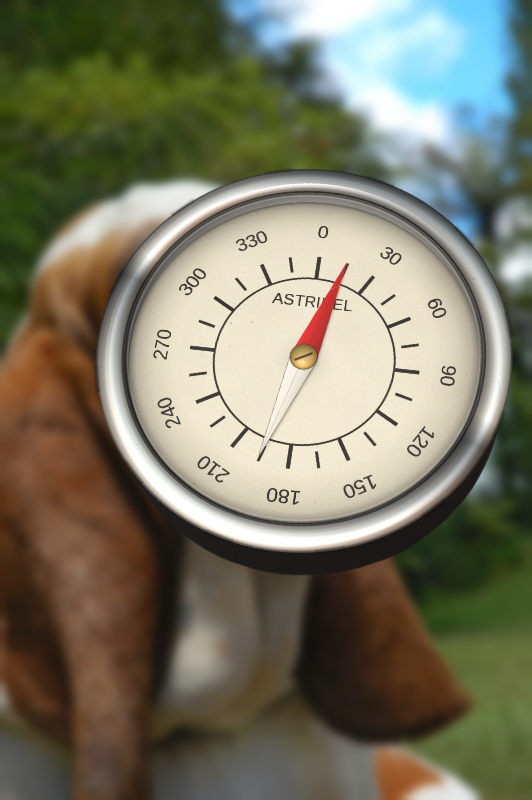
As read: 15; °
